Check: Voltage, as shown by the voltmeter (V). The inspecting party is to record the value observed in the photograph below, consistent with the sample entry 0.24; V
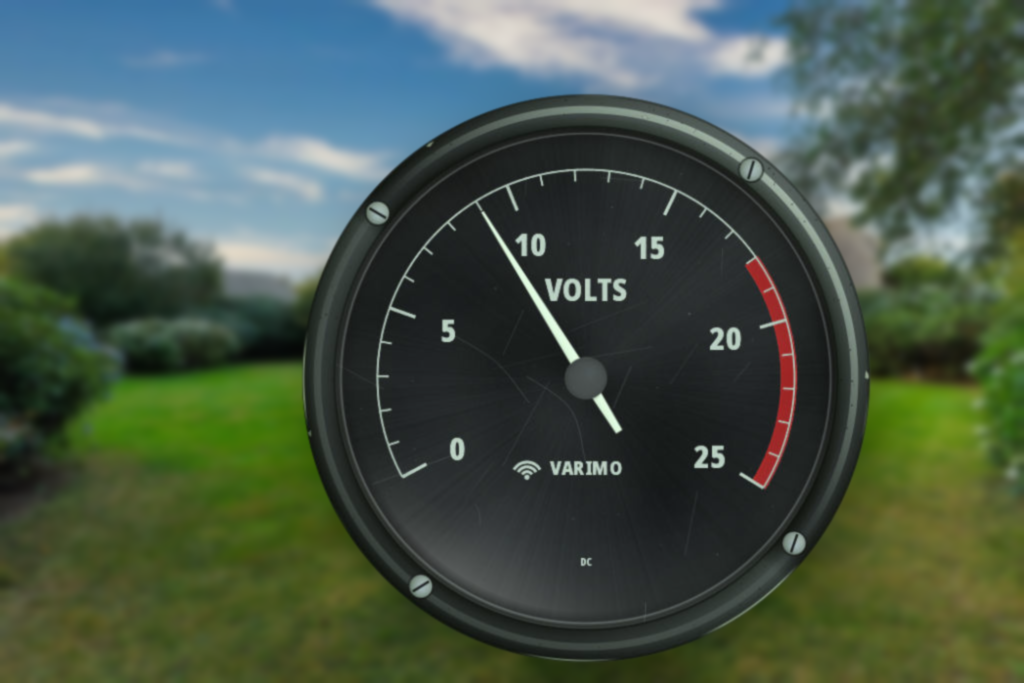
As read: 9; V
